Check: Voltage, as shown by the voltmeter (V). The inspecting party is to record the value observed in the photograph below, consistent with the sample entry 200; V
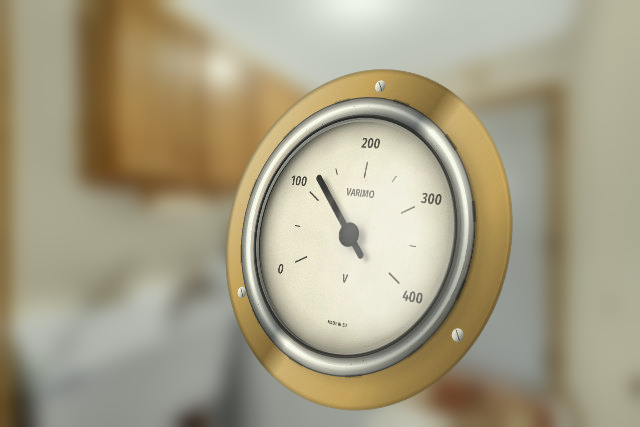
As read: 125; V
